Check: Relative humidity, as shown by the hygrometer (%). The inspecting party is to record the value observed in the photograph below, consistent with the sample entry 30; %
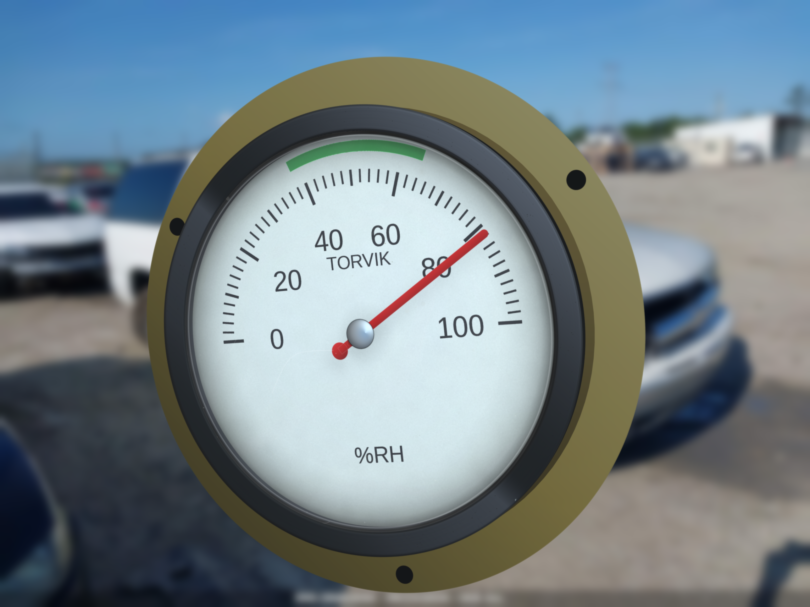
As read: 82; %
